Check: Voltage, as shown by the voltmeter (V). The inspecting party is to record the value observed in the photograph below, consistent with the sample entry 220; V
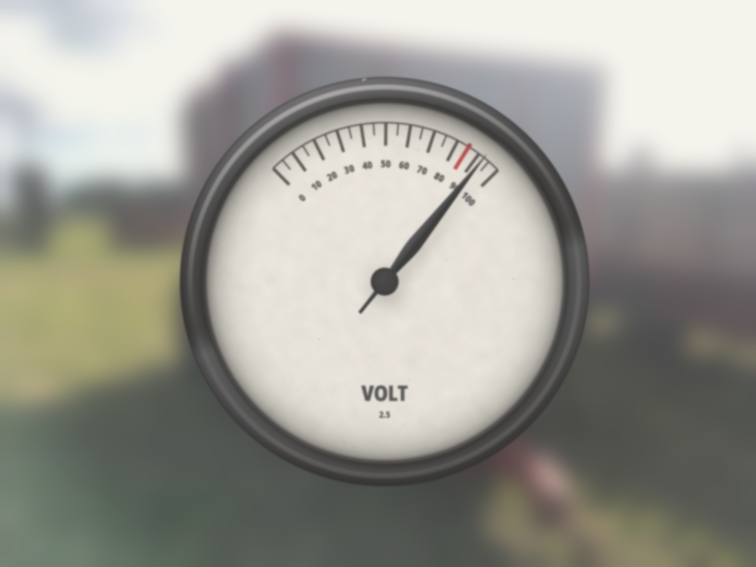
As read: 92.5; V
